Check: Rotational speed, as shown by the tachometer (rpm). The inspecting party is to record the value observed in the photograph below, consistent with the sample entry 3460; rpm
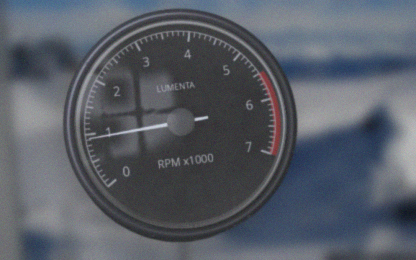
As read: 900; rpm
